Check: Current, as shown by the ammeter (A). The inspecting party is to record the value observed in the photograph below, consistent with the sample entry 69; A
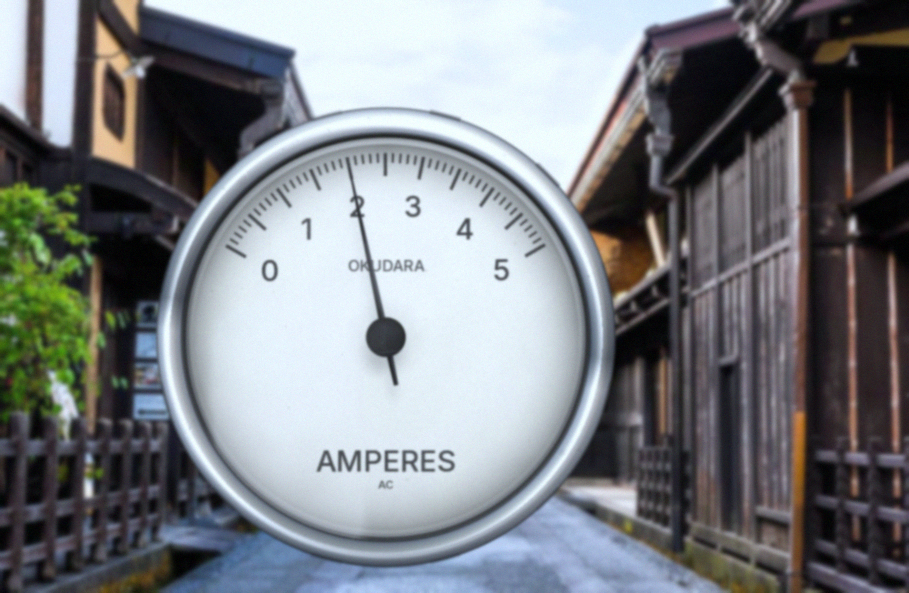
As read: 2; A
